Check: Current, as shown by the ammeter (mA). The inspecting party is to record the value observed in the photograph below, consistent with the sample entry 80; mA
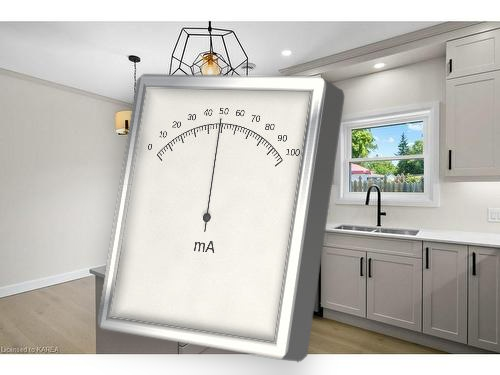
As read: 50; mA
